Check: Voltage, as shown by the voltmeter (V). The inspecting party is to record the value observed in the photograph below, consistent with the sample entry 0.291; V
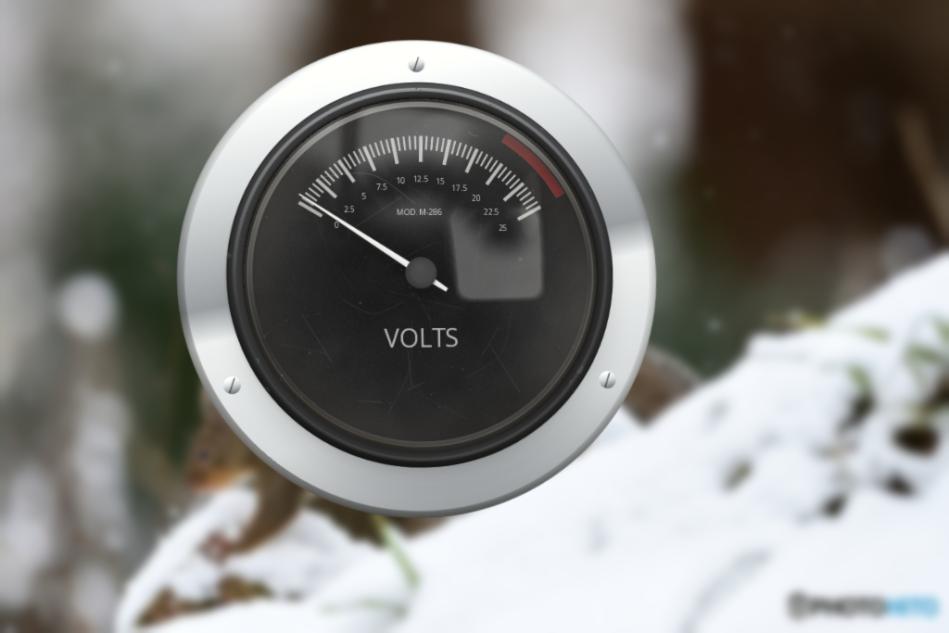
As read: 0.5; V
